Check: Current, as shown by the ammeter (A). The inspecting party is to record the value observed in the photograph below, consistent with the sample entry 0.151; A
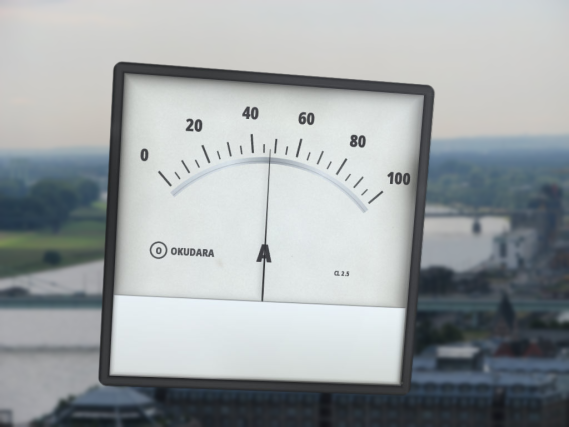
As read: 47.5; A
